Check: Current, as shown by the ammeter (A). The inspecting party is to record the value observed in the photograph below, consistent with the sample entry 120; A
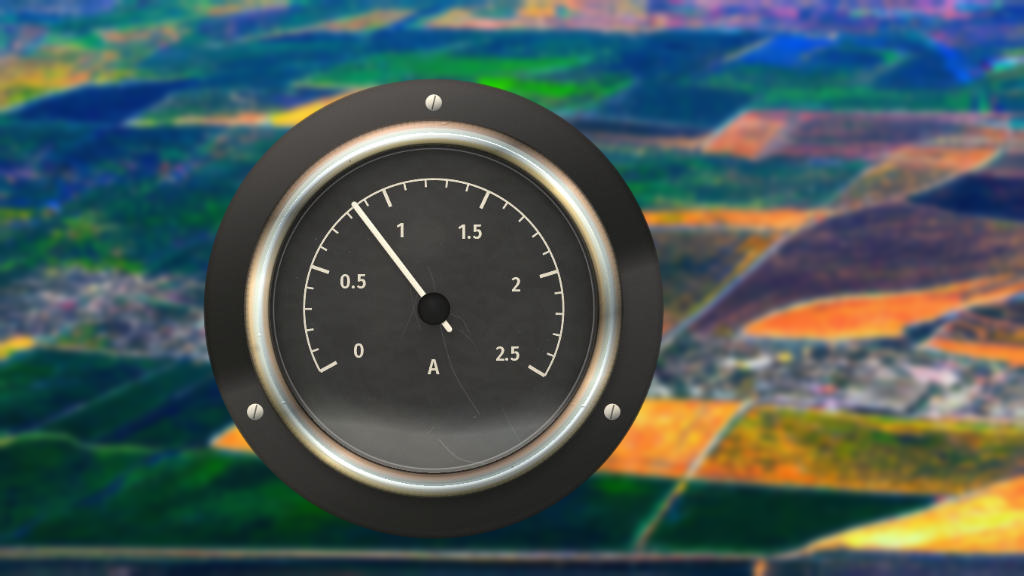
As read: 0.85; A
